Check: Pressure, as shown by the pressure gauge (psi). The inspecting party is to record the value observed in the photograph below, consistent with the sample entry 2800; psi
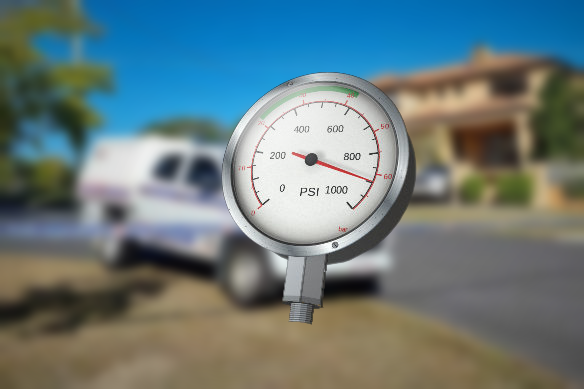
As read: 900; psi
